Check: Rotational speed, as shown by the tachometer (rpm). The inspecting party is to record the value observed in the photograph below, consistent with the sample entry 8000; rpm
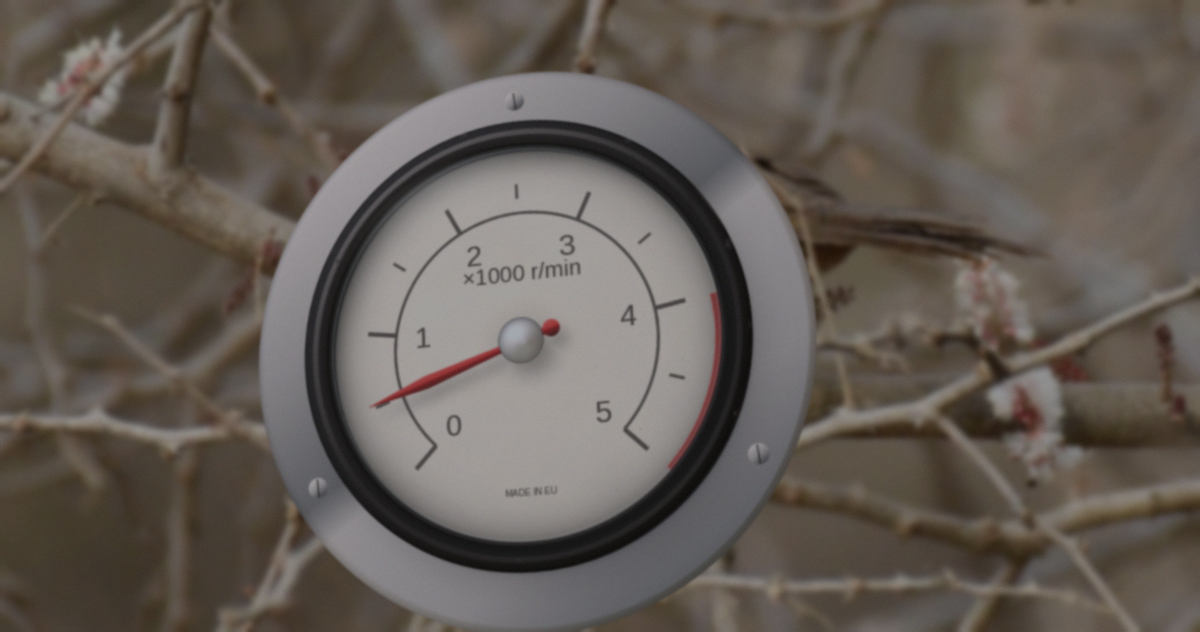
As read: 500; rpm
